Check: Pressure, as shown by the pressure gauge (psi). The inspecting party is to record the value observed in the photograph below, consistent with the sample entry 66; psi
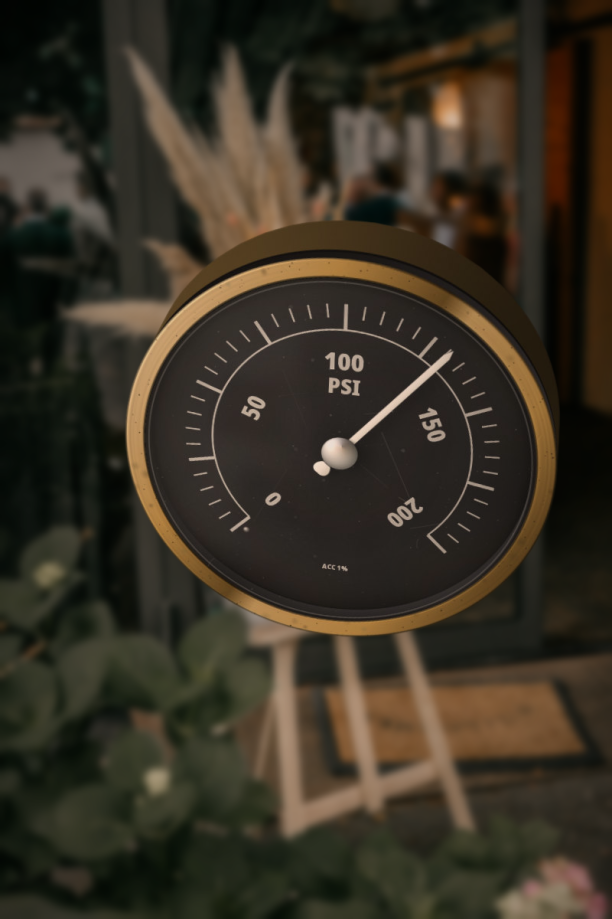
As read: 130; psi
